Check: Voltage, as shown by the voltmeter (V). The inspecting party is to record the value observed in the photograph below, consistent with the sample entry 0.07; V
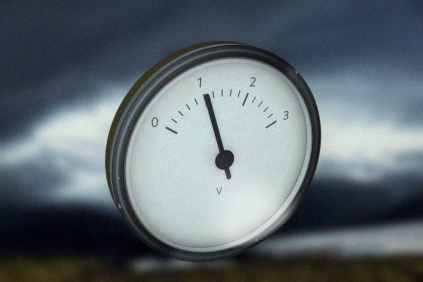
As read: 1; V
